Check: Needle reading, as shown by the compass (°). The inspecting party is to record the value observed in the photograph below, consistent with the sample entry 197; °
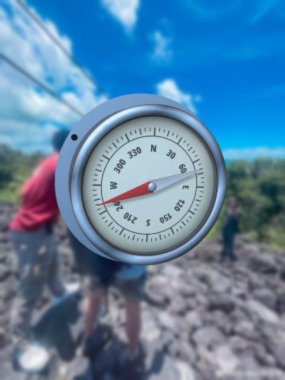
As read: 250; °
